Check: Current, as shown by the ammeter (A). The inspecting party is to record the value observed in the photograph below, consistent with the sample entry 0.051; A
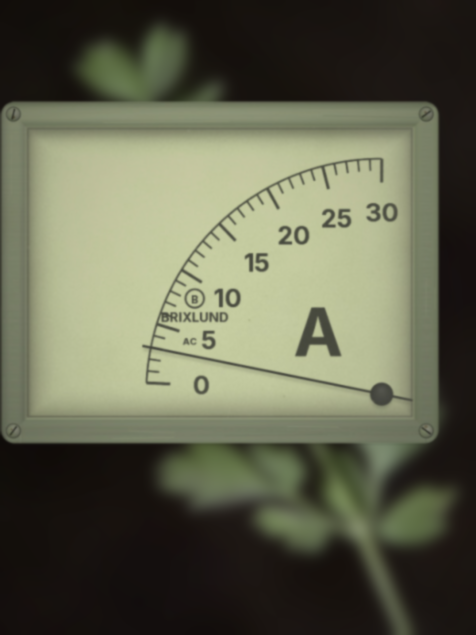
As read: 3; A
